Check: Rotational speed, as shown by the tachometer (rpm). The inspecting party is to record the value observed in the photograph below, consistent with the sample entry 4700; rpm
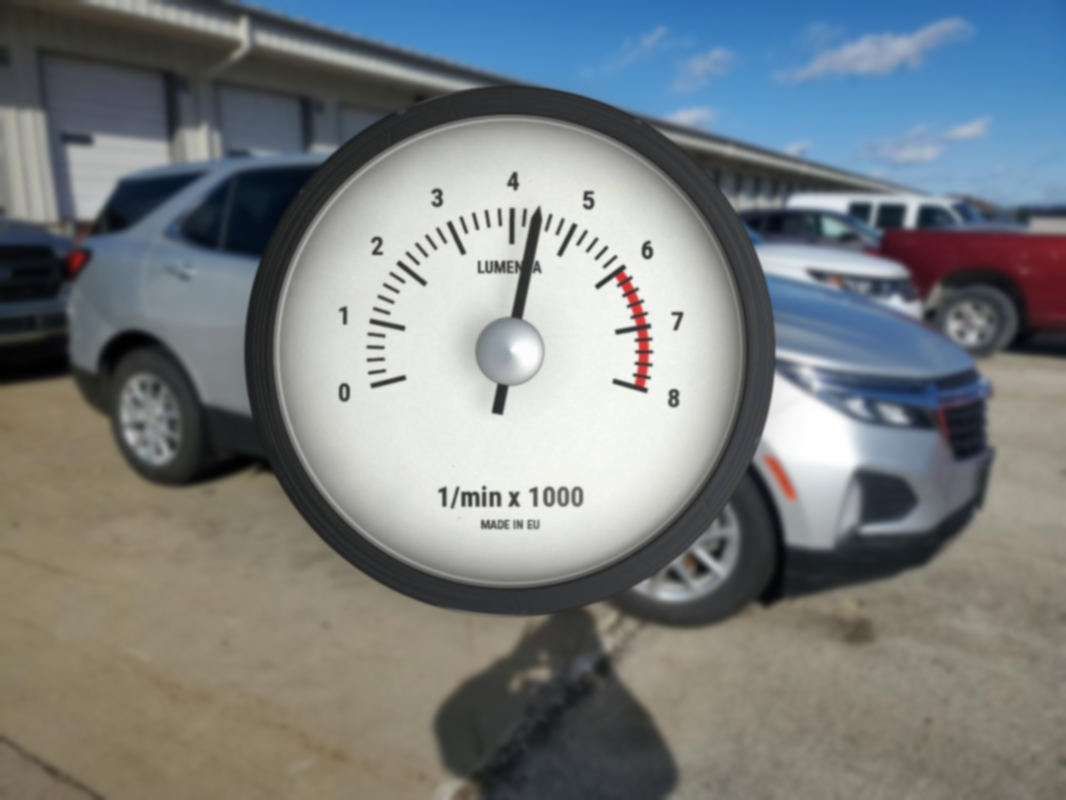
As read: 4400; rpm
